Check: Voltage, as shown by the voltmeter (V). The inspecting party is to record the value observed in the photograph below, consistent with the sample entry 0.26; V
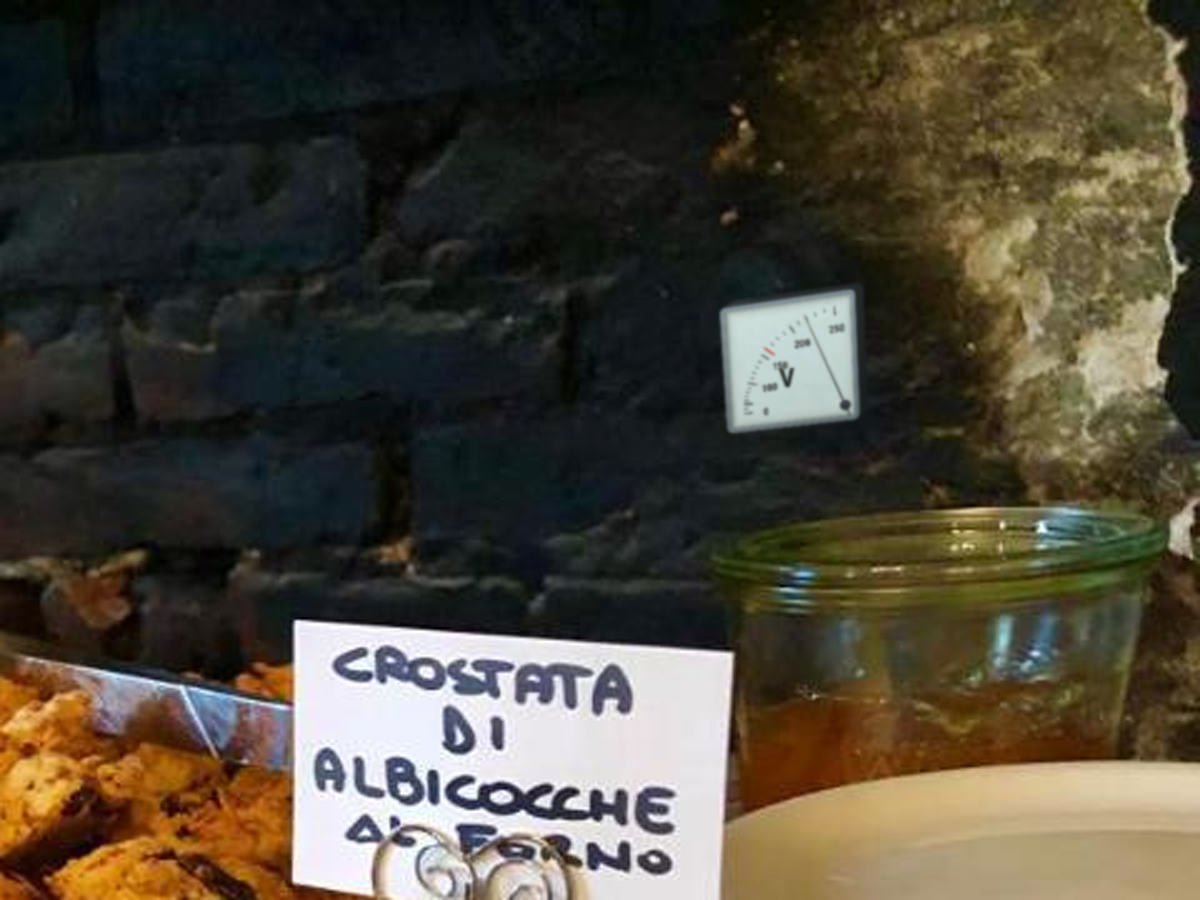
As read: 220; V
